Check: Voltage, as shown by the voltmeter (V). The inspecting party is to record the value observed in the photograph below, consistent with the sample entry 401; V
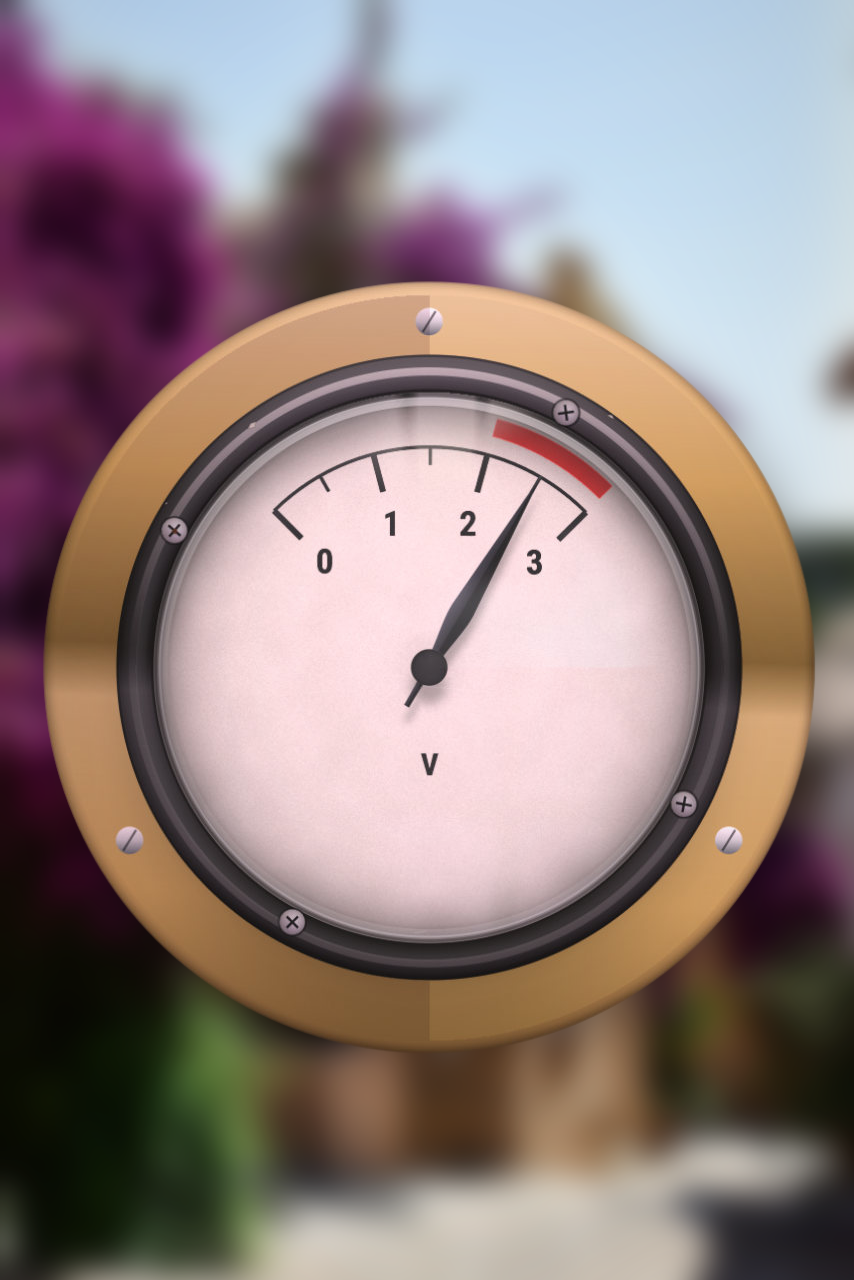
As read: 2.5; V
